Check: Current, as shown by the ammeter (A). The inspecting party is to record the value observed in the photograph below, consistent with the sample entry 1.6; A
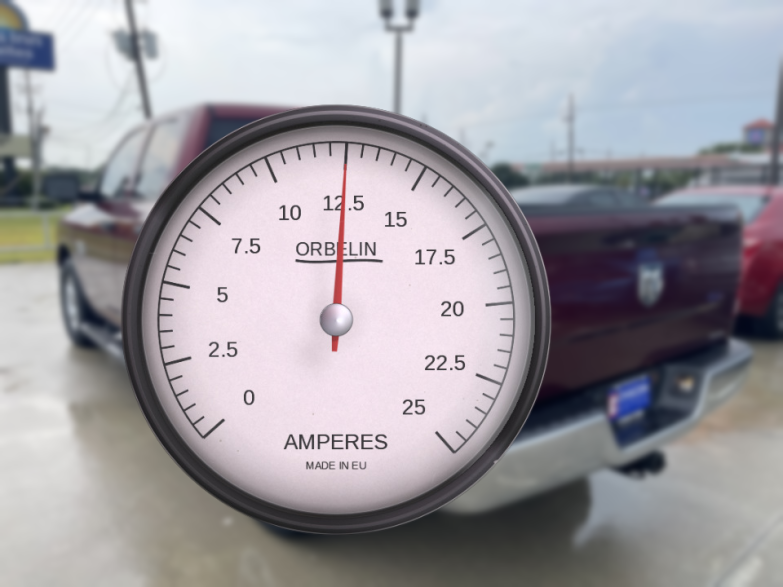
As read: 12.5; A
